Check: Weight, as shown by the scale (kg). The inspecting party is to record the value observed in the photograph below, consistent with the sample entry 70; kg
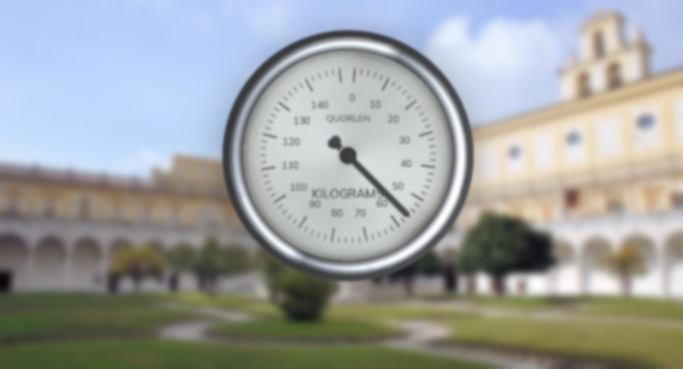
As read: 56; kg
